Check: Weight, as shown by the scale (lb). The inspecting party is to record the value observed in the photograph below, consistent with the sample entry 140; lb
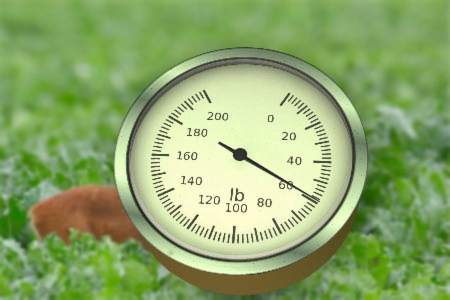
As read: 60; lb
